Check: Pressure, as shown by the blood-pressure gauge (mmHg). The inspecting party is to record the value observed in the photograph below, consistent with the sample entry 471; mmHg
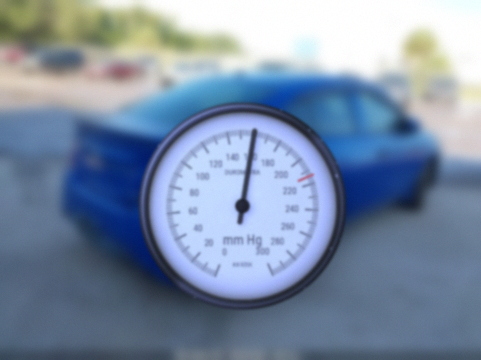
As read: 160; mmHg
